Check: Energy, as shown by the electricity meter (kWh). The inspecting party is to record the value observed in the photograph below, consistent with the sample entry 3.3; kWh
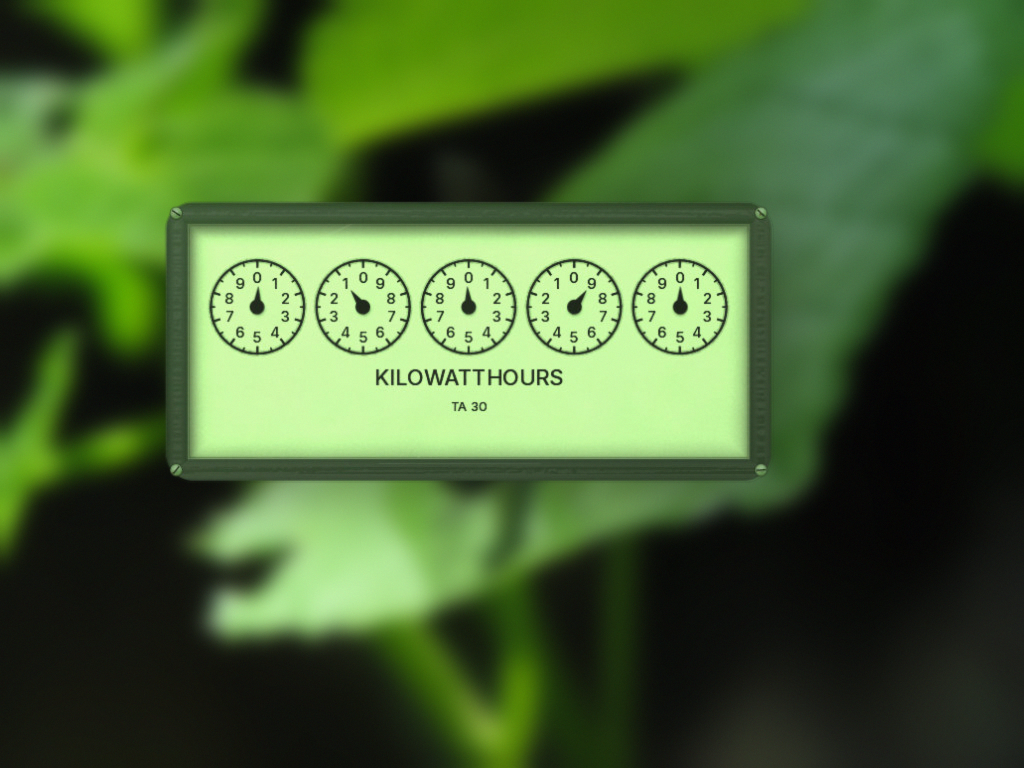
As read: 990; kWh
